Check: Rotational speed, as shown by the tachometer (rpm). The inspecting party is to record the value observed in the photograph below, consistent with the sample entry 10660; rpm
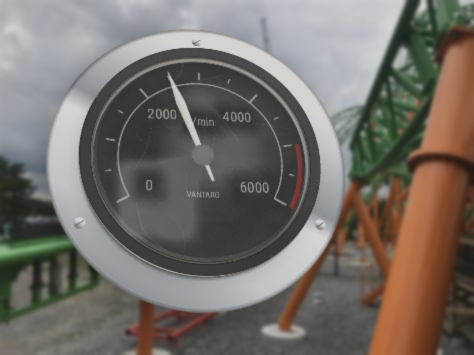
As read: 2500; rpm
